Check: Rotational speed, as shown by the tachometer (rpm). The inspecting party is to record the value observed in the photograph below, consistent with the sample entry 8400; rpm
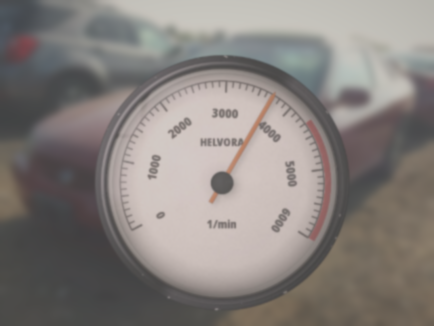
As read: 3700; rpm
